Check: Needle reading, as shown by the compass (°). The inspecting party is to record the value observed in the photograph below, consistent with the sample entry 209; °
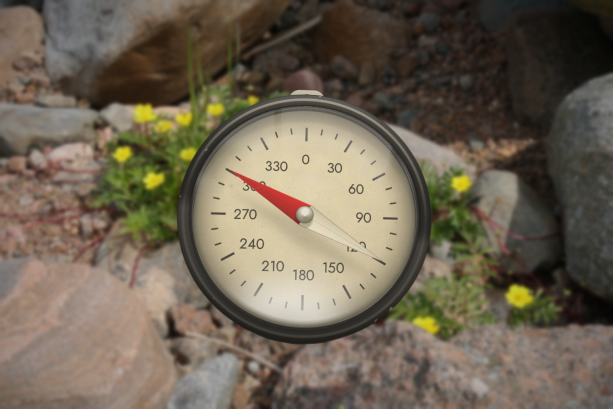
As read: 300; °
